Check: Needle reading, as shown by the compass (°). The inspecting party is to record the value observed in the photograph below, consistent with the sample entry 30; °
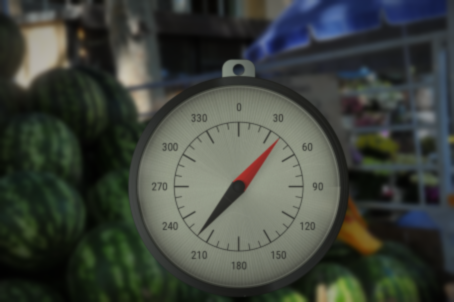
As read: 40; °
